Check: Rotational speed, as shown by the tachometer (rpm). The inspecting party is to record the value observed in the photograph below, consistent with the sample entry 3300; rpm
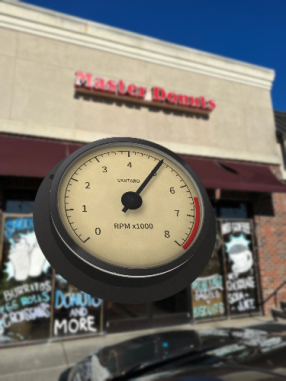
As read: 5000; rpm
